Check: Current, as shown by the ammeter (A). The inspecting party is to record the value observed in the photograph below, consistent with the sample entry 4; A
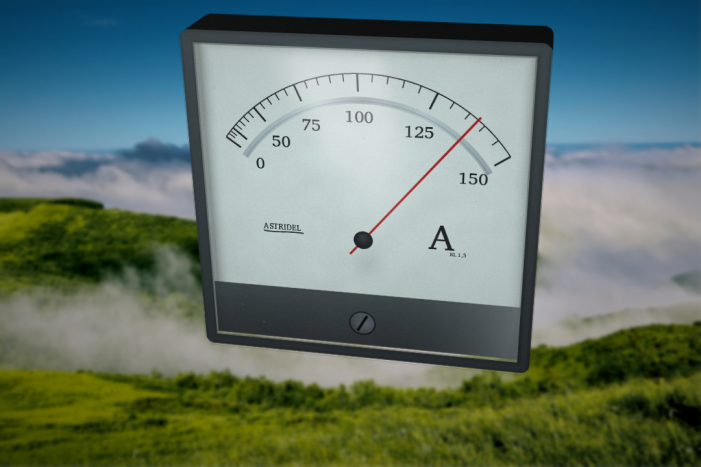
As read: 137.5; A
